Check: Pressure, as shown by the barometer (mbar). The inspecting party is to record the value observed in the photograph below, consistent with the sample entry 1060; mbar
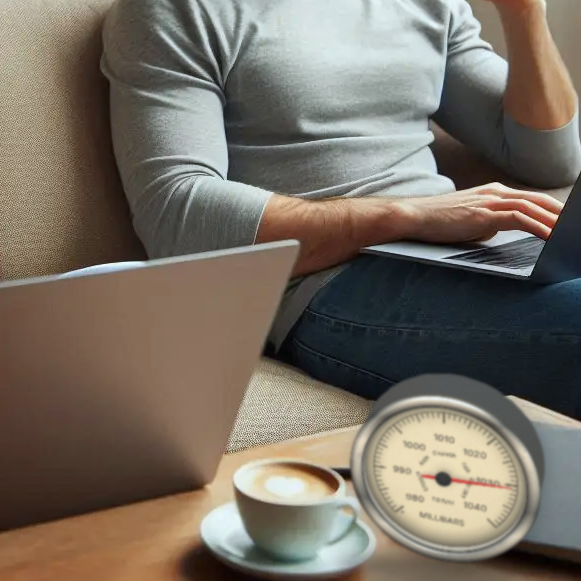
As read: 1030; mbar
